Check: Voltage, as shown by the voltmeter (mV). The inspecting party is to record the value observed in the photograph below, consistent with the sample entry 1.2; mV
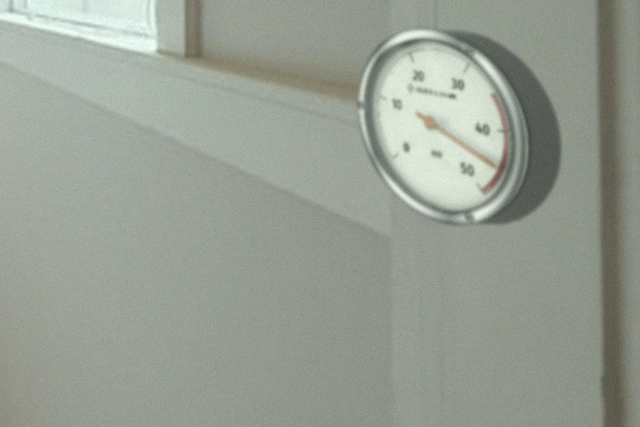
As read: 45; mV
